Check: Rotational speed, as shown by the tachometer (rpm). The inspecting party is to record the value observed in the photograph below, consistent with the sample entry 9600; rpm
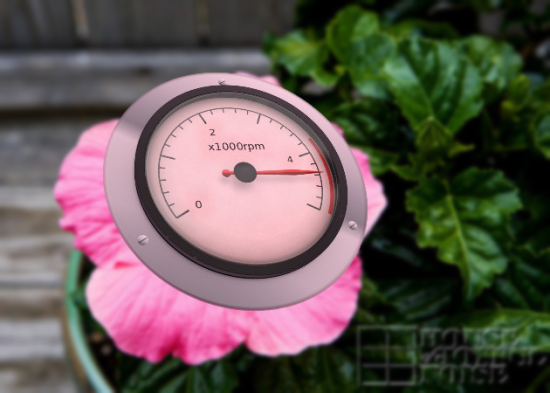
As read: 4400; rpm
